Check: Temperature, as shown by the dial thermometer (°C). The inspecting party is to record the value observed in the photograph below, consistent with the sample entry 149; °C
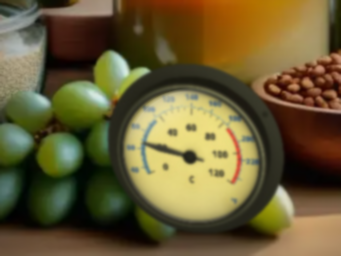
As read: 20; °C
